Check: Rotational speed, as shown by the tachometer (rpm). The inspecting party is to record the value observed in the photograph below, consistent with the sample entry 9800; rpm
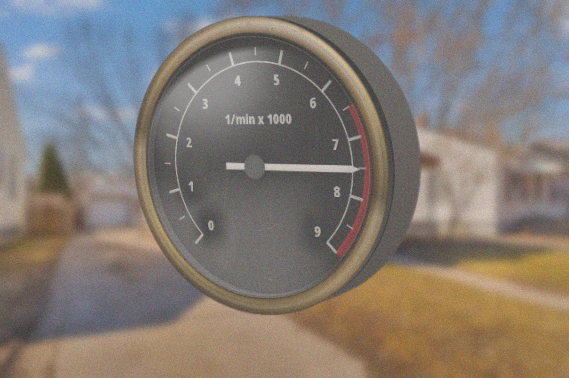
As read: 7500; rpm
